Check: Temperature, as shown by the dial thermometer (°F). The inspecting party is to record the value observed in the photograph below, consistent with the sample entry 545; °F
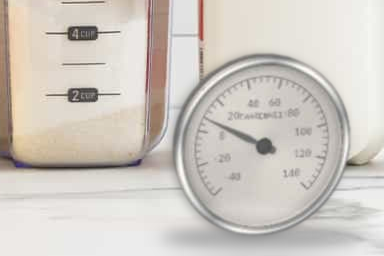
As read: 8; °F
